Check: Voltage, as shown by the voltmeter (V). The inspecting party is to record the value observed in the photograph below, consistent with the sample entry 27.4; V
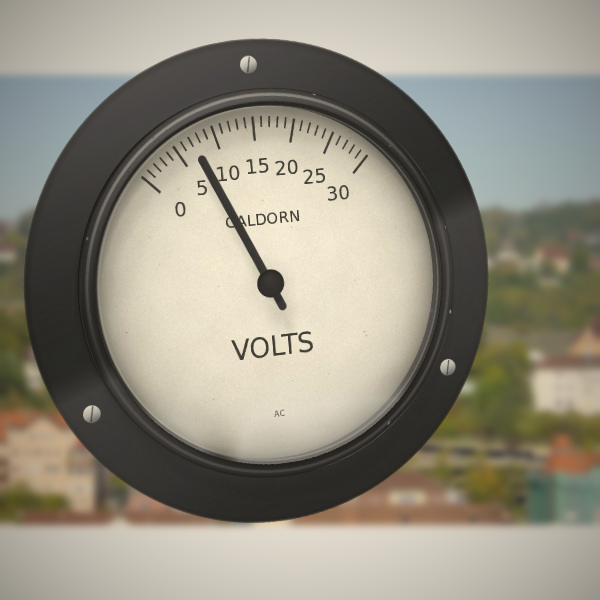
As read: 7; V
